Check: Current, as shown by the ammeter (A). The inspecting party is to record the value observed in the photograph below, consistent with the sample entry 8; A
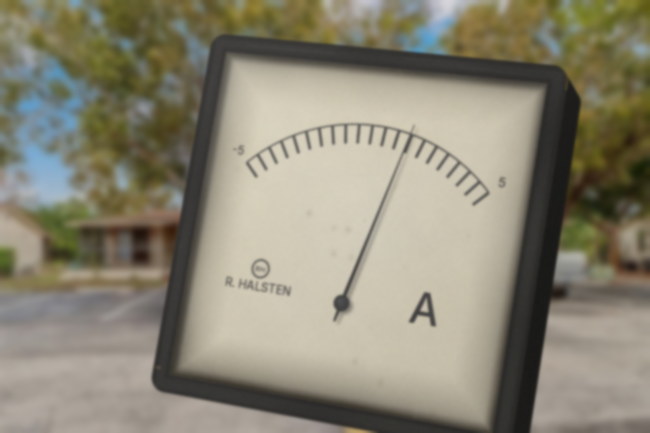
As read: 1.5; A
